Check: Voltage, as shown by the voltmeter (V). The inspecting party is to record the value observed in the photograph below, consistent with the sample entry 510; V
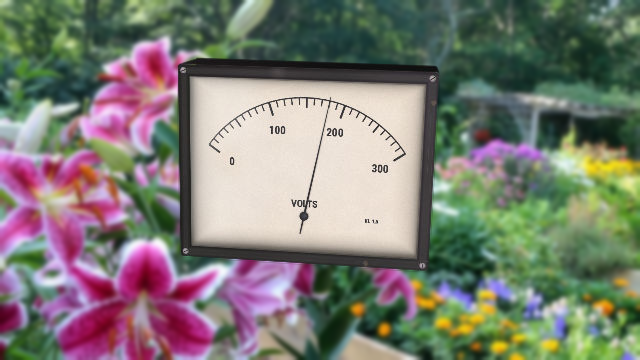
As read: 180; V
